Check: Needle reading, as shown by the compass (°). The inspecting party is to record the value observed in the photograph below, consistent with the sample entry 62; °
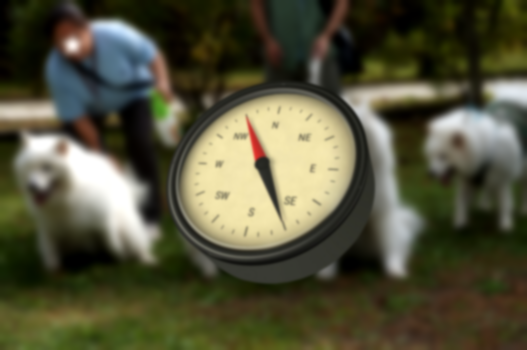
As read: 330; °
